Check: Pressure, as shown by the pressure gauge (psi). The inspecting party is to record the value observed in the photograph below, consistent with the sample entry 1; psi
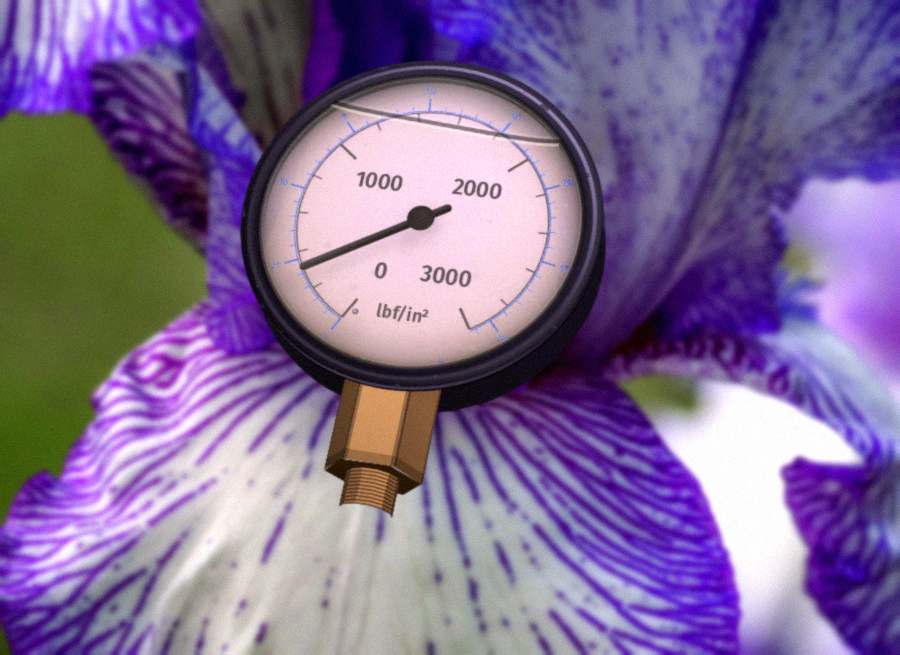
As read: 300; psi
